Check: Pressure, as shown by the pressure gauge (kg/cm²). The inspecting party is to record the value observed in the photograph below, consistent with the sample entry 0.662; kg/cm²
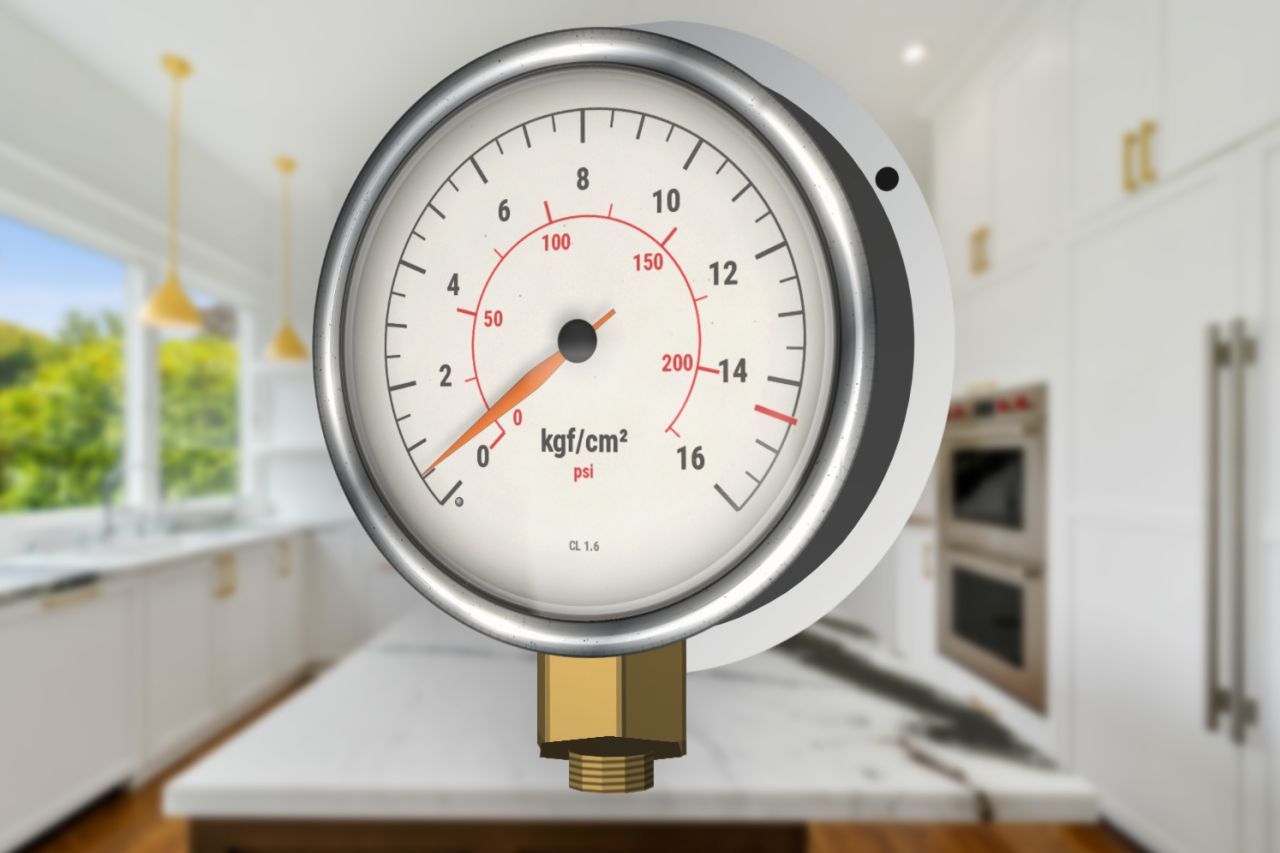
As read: 0.5; kg/cm²
